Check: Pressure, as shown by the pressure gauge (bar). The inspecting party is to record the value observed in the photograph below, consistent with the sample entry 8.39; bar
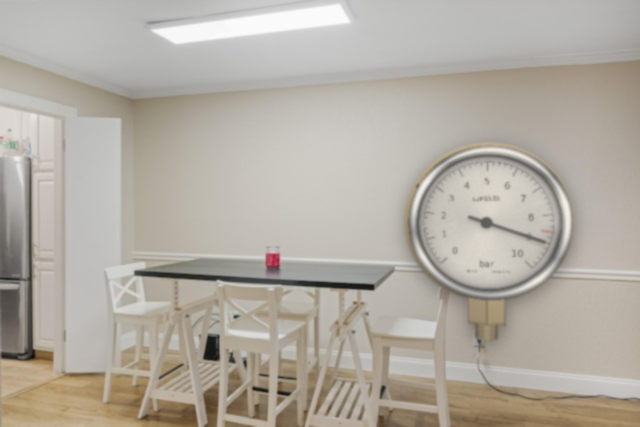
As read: 9; bar
